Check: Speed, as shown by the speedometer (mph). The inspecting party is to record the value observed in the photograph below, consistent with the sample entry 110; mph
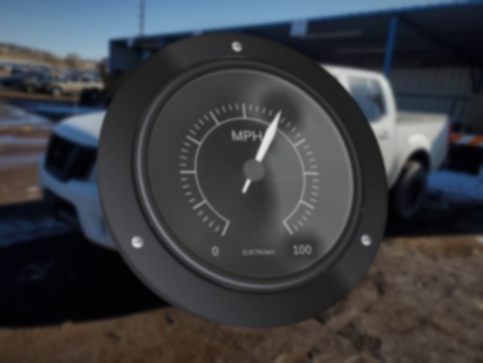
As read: 60; mph
